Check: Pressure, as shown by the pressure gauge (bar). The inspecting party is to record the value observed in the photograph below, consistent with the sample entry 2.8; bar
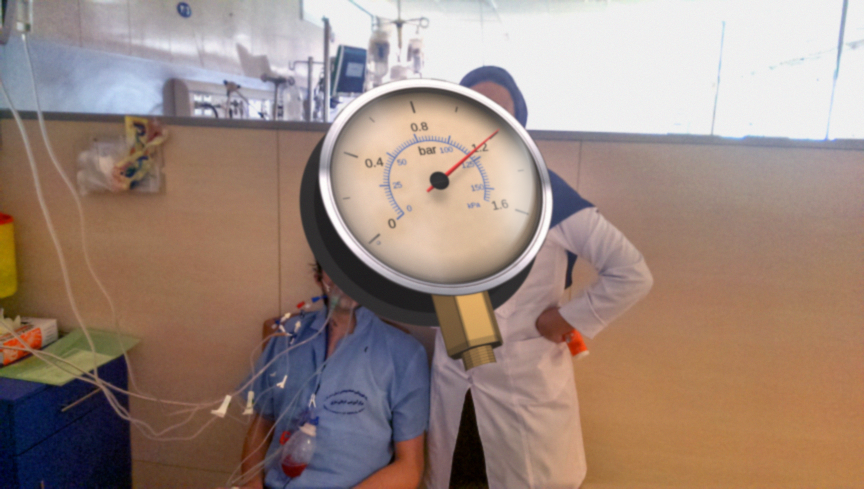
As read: 1.2; bar
